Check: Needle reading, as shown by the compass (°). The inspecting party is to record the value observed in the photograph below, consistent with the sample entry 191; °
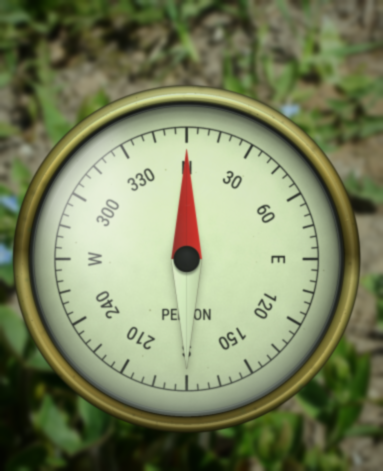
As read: 0; °
